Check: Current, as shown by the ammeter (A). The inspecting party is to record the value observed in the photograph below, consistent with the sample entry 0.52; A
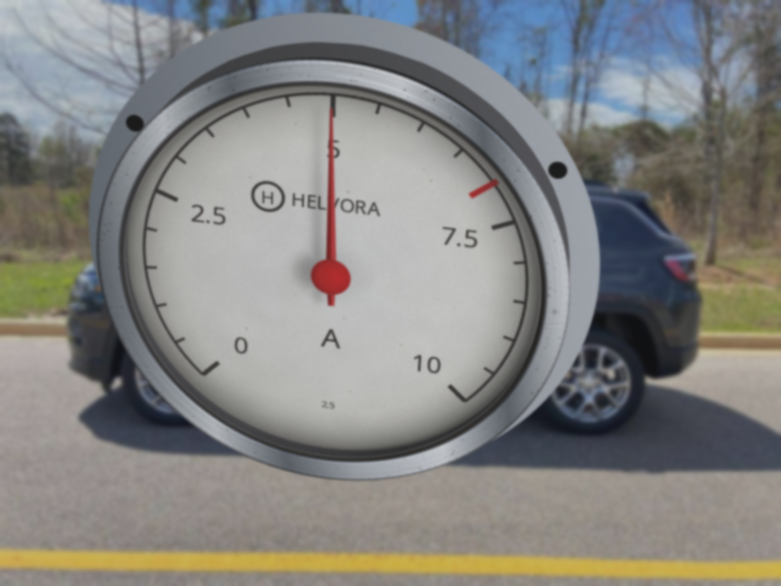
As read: 5; A
